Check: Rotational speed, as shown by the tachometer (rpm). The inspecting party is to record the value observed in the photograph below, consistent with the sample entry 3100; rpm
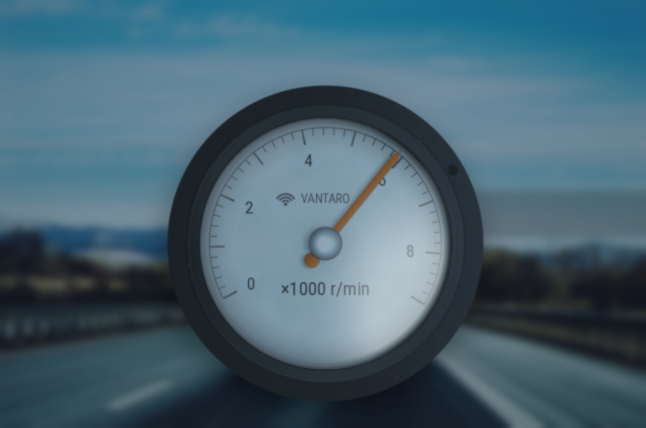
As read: 5900; rpm
